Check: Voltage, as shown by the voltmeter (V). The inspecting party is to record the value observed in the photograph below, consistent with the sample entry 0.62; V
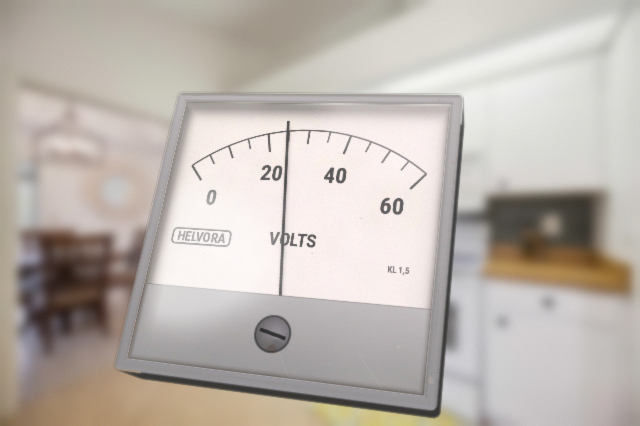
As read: 25; V
